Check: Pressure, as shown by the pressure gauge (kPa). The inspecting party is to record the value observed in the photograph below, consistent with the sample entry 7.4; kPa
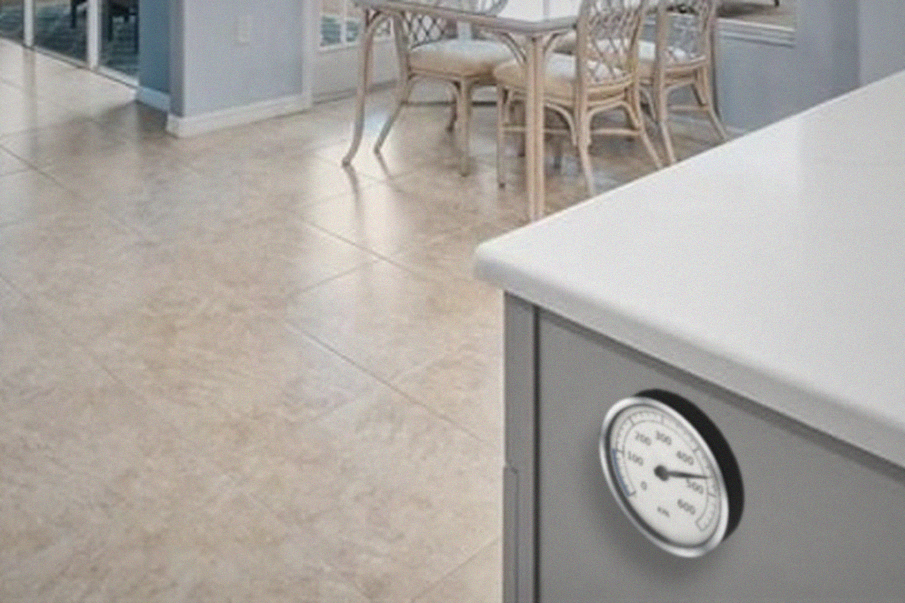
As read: 460; kPa
